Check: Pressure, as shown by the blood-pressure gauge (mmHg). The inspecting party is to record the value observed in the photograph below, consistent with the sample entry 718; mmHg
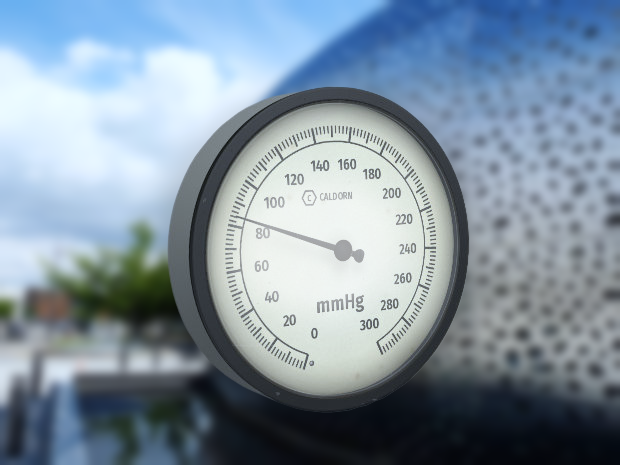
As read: 84; mmHg
